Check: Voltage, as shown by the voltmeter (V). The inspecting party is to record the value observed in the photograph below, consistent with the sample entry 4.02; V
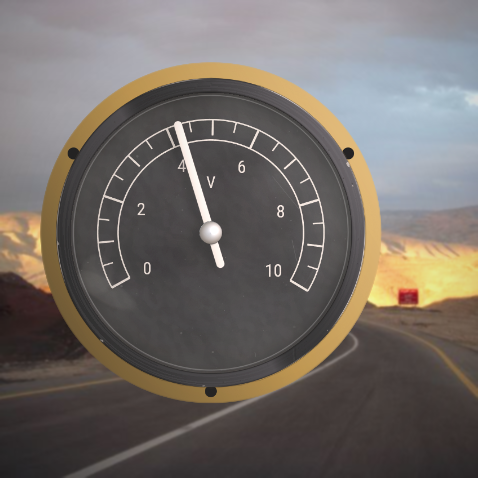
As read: 4.25; V
